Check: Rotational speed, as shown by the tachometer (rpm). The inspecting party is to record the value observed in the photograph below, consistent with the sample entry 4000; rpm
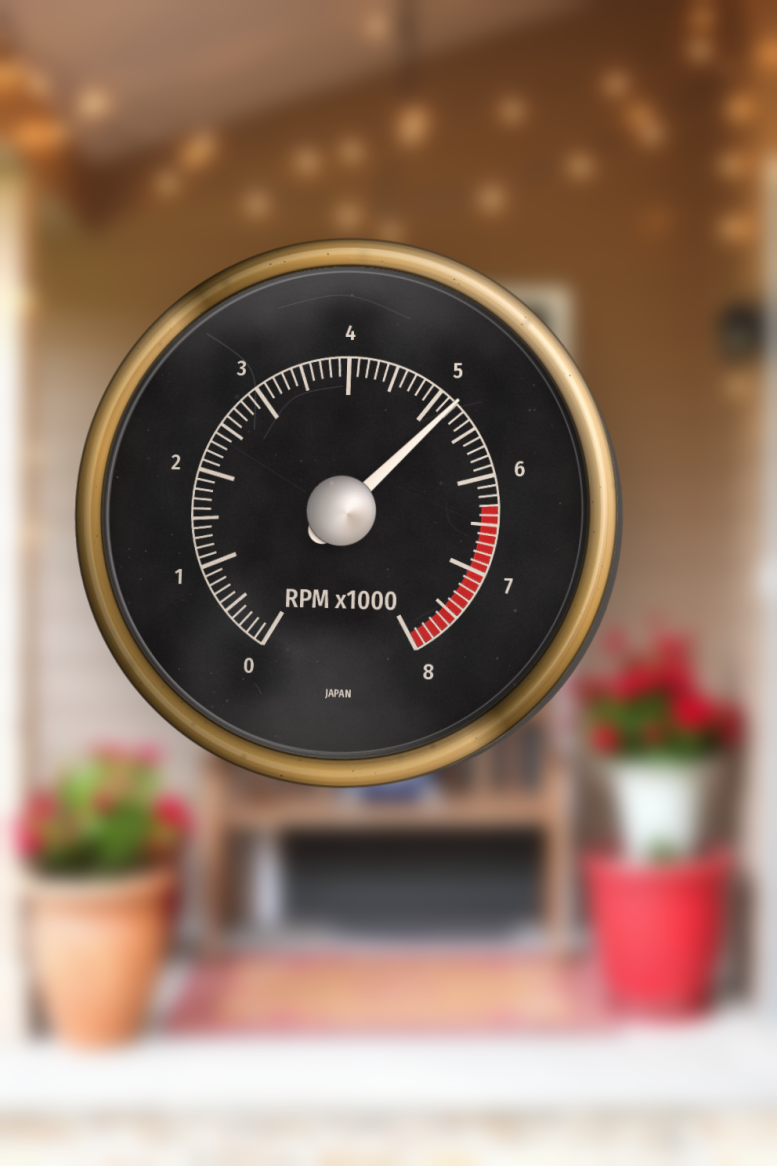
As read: 5200; rpm
